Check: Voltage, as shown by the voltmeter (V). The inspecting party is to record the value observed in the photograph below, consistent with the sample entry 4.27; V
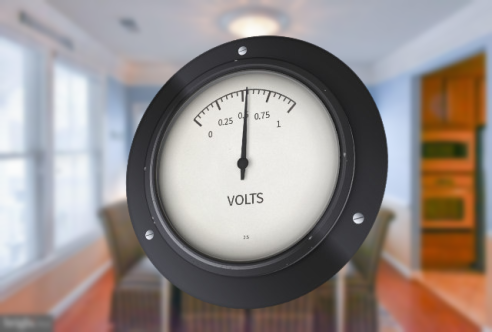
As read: 0.55; V
